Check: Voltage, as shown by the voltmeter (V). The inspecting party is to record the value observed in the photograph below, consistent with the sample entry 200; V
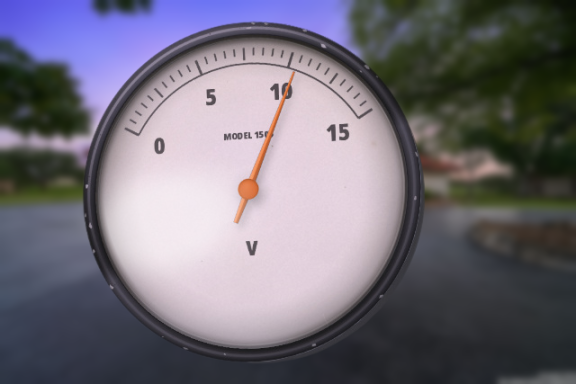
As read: 10.5; V
